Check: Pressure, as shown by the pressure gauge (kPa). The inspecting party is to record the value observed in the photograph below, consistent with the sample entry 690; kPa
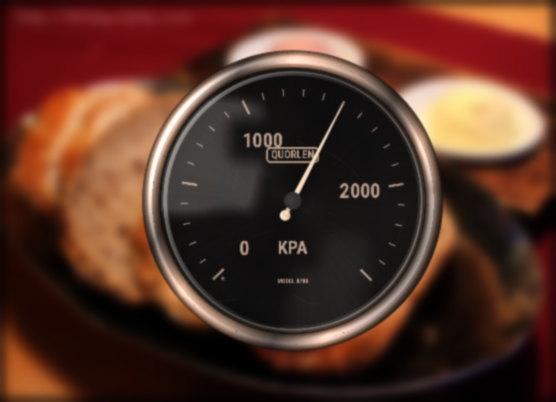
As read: 1500; kPa
